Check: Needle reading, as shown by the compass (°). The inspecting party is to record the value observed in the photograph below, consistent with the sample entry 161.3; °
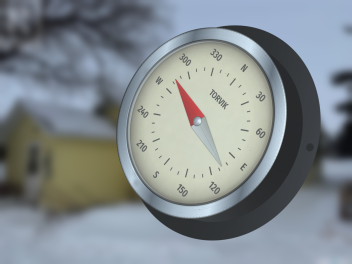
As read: 285; °
